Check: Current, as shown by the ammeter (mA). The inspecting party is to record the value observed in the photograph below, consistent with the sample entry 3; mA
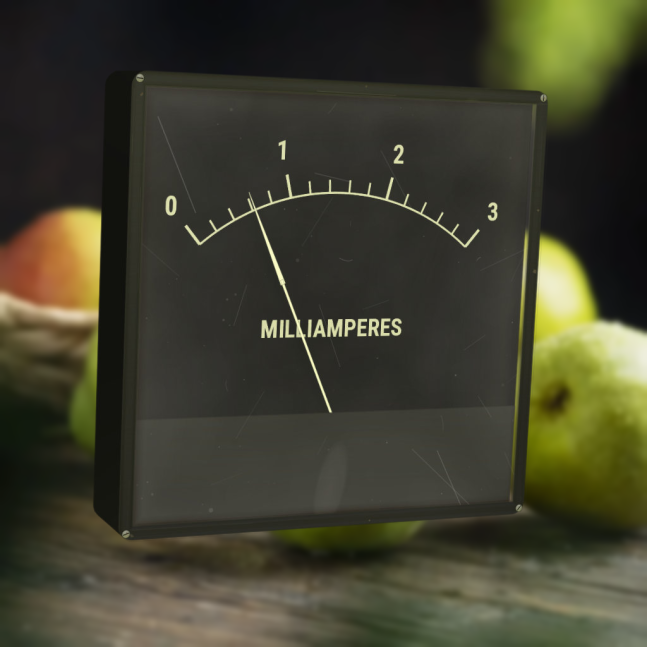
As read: 0.6; mA
